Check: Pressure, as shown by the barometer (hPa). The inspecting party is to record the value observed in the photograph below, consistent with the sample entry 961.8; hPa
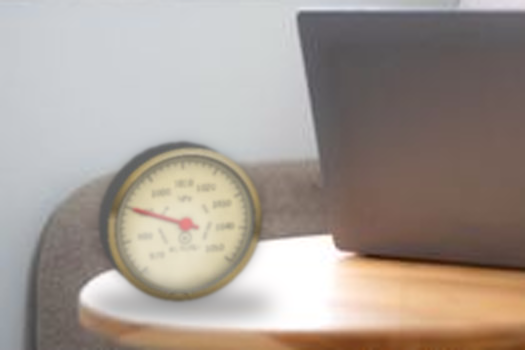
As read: 990; hPa
